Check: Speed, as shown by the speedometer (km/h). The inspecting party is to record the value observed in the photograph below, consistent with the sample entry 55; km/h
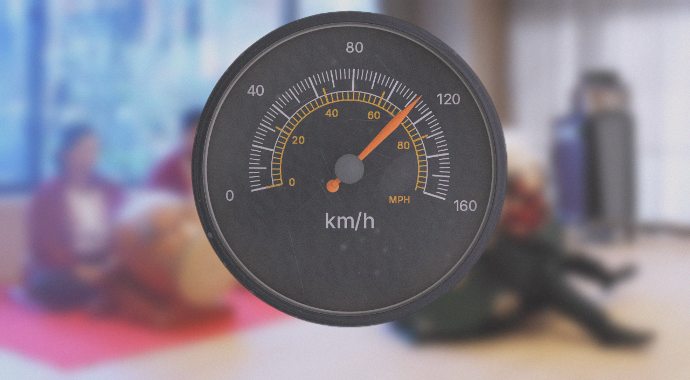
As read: 112; km/h
